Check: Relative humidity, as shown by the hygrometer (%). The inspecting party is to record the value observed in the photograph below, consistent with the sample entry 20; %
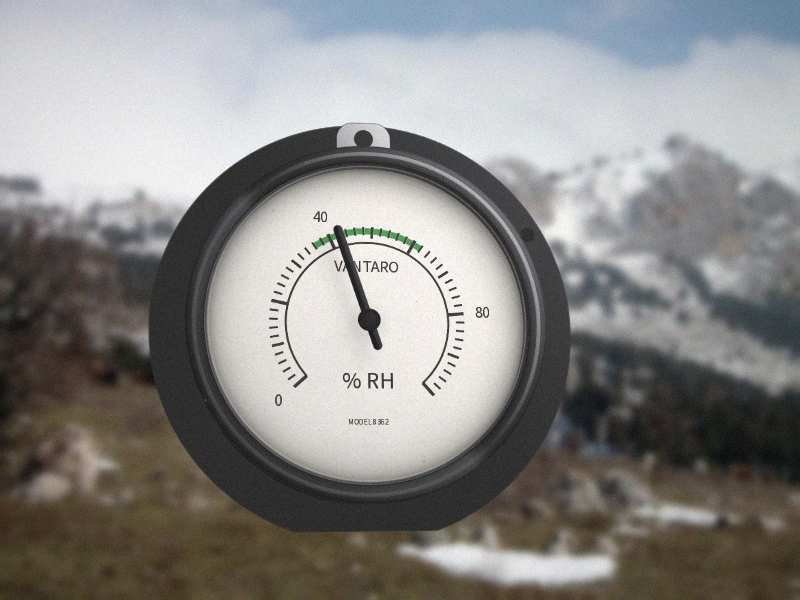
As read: 42; %
